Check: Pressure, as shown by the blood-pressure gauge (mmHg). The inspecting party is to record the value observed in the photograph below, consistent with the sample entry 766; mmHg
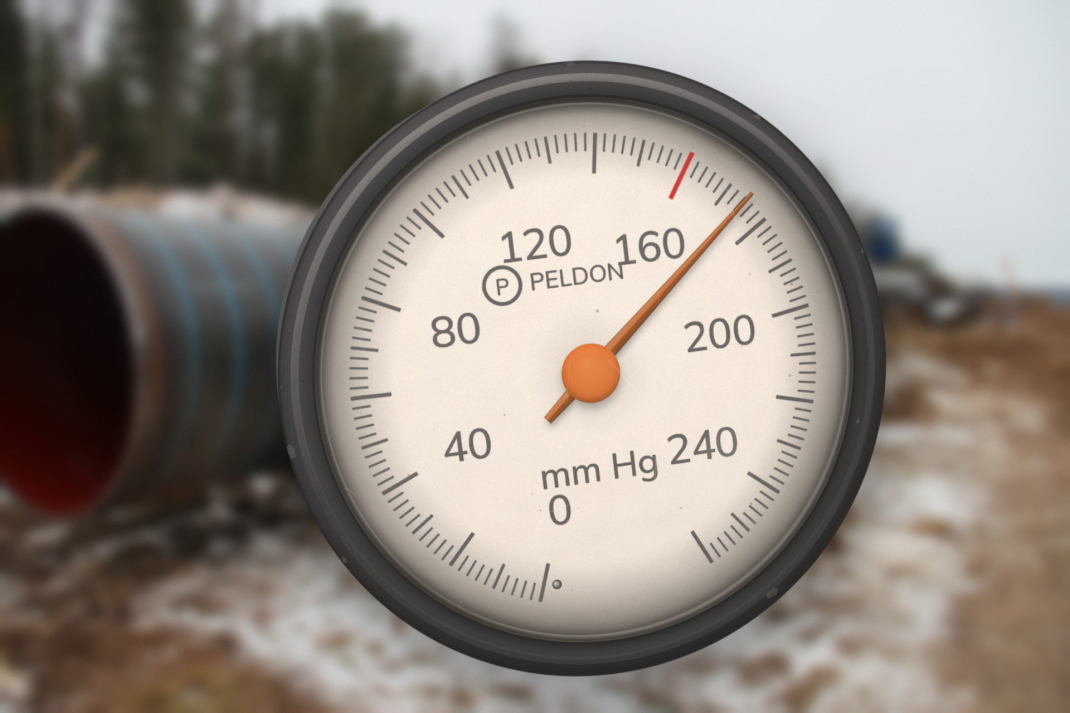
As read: 174; mmHg
